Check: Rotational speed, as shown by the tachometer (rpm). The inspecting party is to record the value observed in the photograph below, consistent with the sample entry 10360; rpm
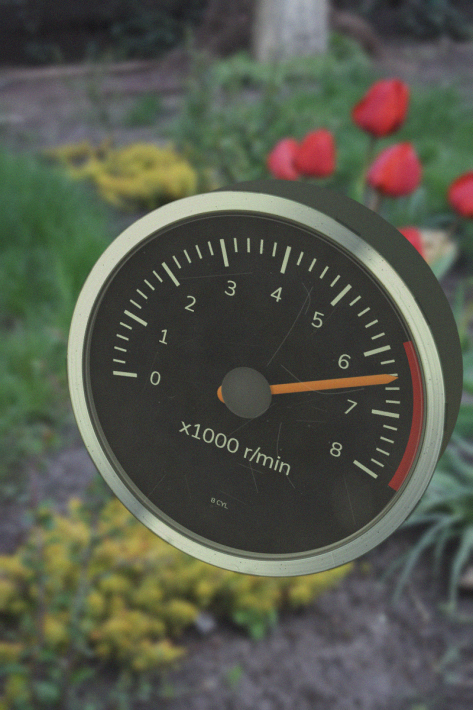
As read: 6400; rpm
